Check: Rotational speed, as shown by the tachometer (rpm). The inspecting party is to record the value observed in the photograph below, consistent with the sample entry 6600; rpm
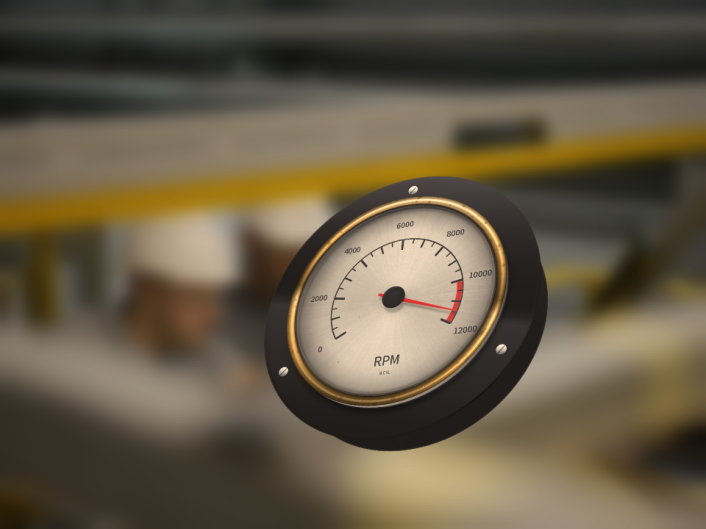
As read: 11500; rpm
